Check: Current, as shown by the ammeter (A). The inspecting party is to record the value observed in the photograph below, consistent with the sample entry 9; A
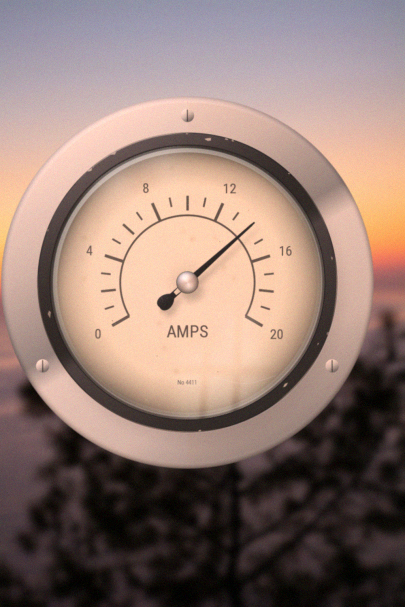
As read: 14; A
